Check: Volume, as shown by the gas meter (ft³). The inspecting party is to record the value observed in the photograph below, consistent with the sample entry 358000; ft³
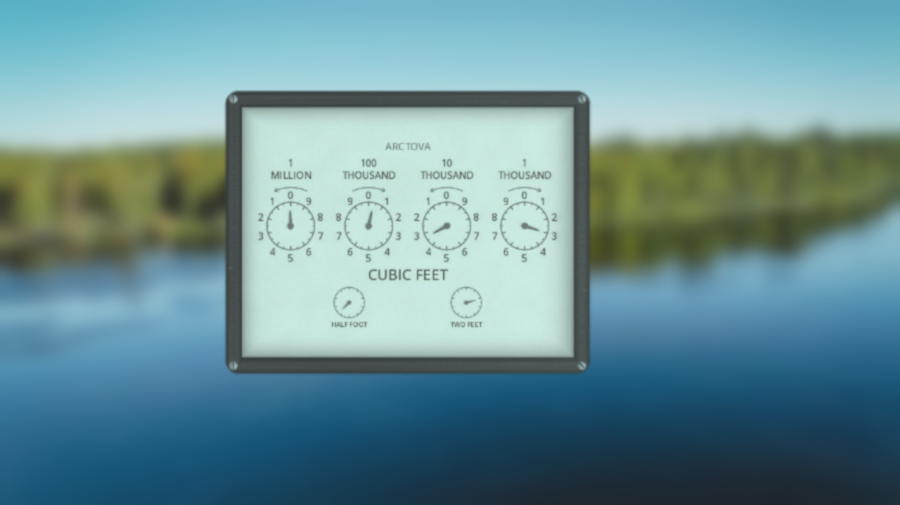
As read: 3300; ft³
